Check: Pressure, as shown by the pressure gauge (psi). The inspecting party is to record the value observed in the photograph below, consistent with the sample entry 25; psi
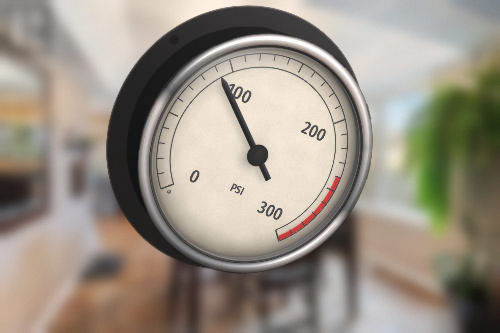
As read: 90; psi
